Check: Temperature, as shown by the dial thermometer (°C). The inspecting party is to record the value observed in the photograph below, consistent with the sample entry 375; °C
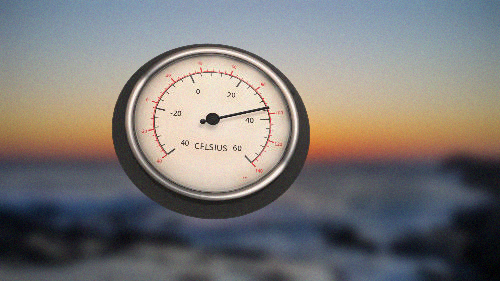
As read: 36; °C
